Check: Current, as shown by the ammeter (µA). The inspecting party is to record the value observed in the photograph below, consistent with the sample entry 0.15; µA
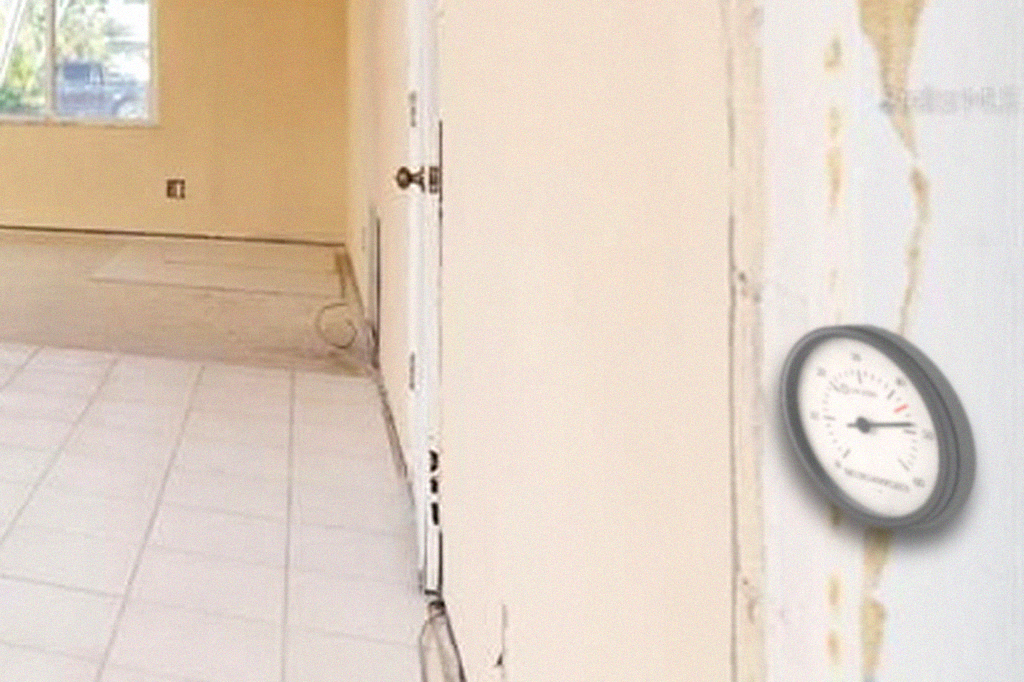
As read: 48; µA
